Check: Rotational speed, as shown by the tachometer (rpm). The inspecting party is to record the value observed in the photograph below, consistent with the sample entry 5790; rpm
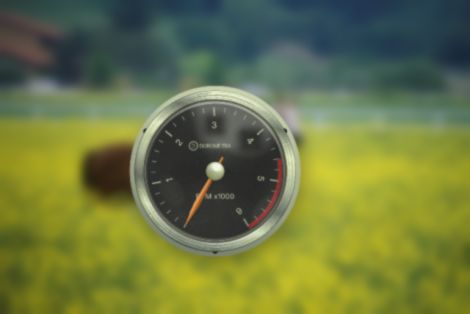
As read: 0; rpm
